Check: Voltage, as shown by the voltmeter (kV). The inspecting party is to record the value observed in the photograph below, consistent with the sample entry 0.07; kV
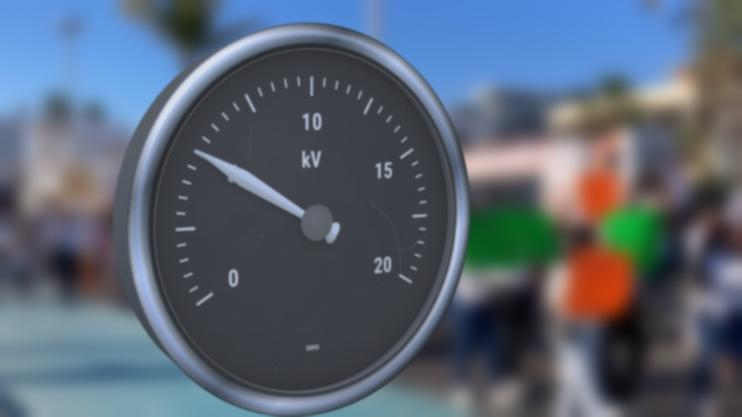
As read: 5; kV
